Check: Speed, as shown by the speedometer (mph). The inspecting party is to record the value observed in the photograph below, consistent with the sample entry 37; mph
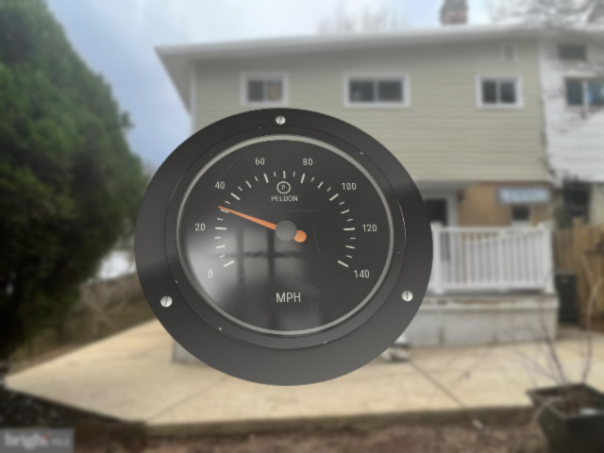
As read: 30; mph
